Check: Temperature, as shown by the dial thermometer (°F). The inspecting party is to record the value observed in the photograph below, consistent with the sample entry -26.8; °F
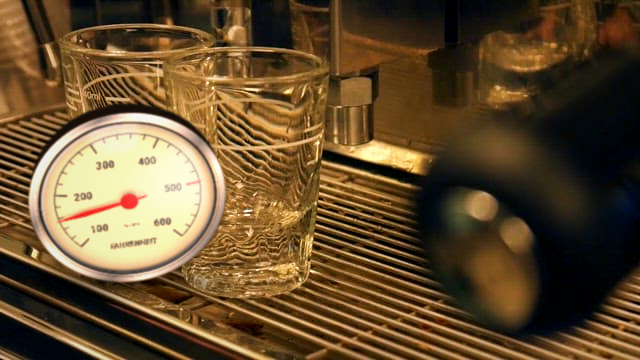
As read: 160; °F
